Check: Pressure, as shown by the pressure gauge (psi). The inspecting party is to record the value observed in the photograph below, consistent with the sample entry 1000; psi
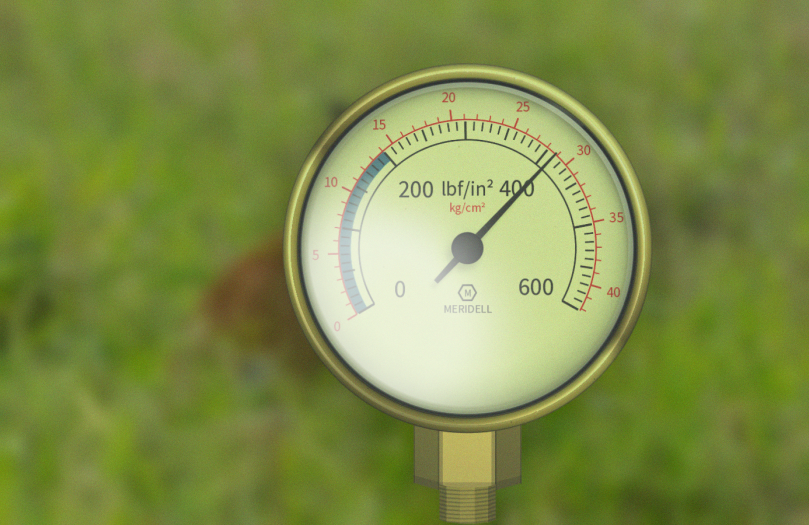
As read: 410; psi
